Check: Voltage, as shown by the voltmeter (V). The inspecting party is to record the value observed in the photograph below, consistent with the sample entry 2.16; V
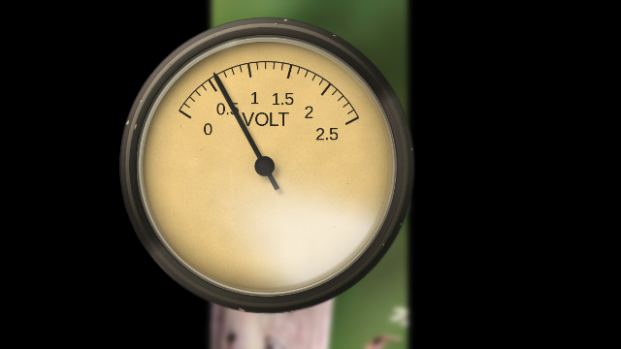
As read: 0.6; V
